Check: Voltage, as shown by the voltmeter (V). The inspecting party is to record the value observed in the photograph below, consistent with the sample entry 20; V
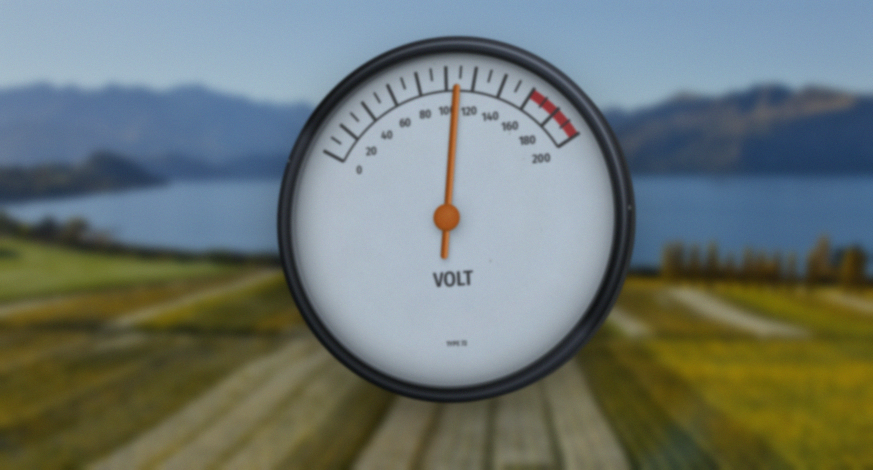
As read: 110; V
